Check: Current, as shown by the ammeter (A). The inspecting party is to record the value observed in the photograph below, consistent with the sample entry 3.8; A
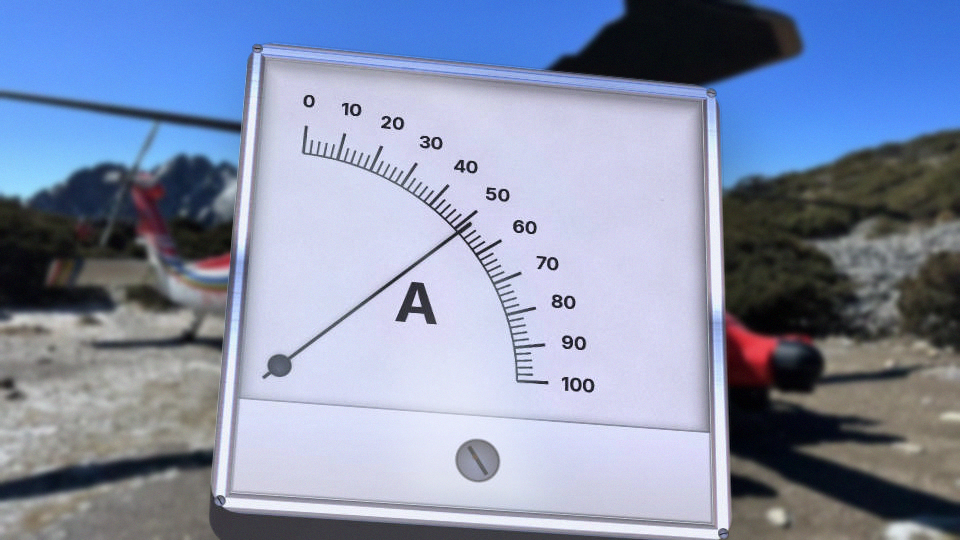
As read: 52; A
